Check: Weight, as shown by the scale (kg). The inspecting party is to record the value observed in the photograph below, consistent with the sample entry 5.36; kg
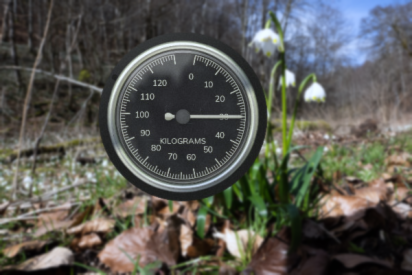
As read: 30; kg
